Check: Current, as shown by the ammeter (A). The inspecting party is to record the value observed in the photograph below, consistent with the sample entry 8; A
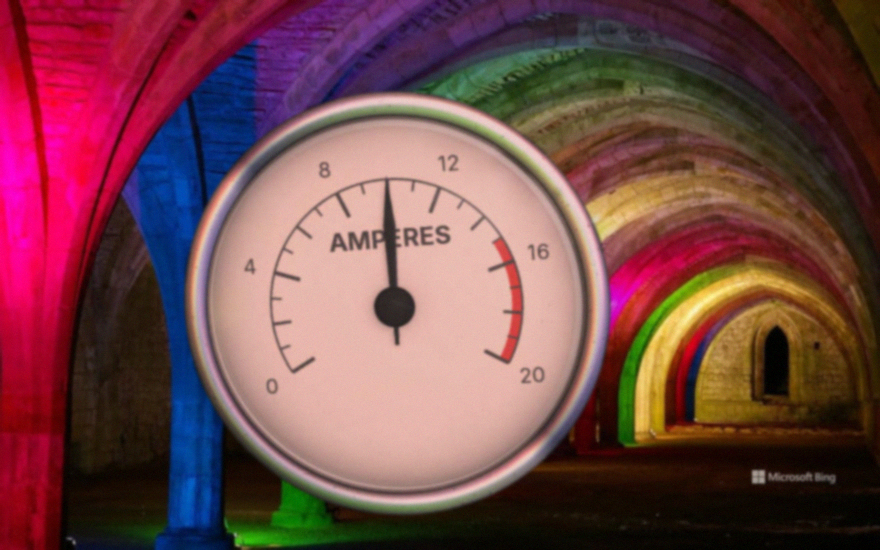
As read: 10; A
